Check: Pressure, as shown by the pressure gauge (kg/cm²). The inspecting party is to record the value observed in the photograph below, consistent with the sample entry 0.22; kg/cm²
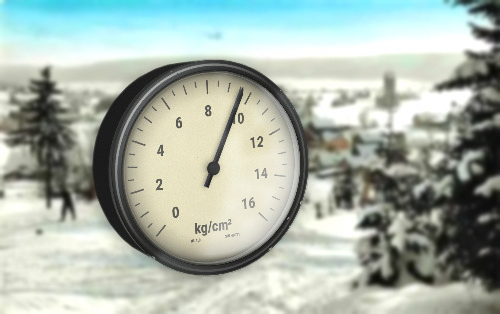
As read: 9.5; kg/cm²
